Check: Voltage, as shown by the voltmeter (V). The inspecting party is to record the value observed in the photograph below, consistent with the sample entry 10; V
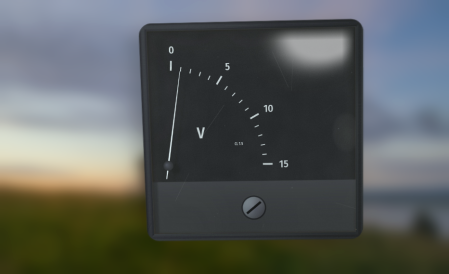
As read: 1; V
